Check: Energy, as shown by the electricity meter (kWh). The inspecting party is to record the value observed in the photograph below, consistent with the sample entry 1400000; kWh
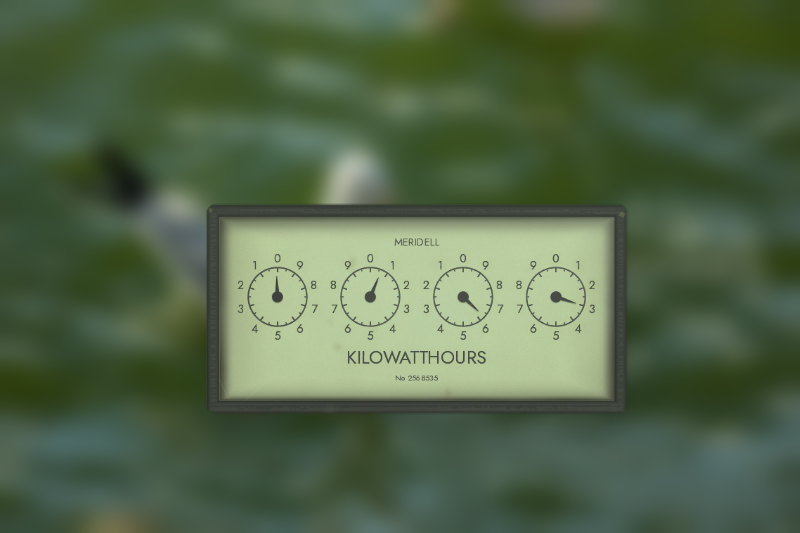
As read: 63; kWh
